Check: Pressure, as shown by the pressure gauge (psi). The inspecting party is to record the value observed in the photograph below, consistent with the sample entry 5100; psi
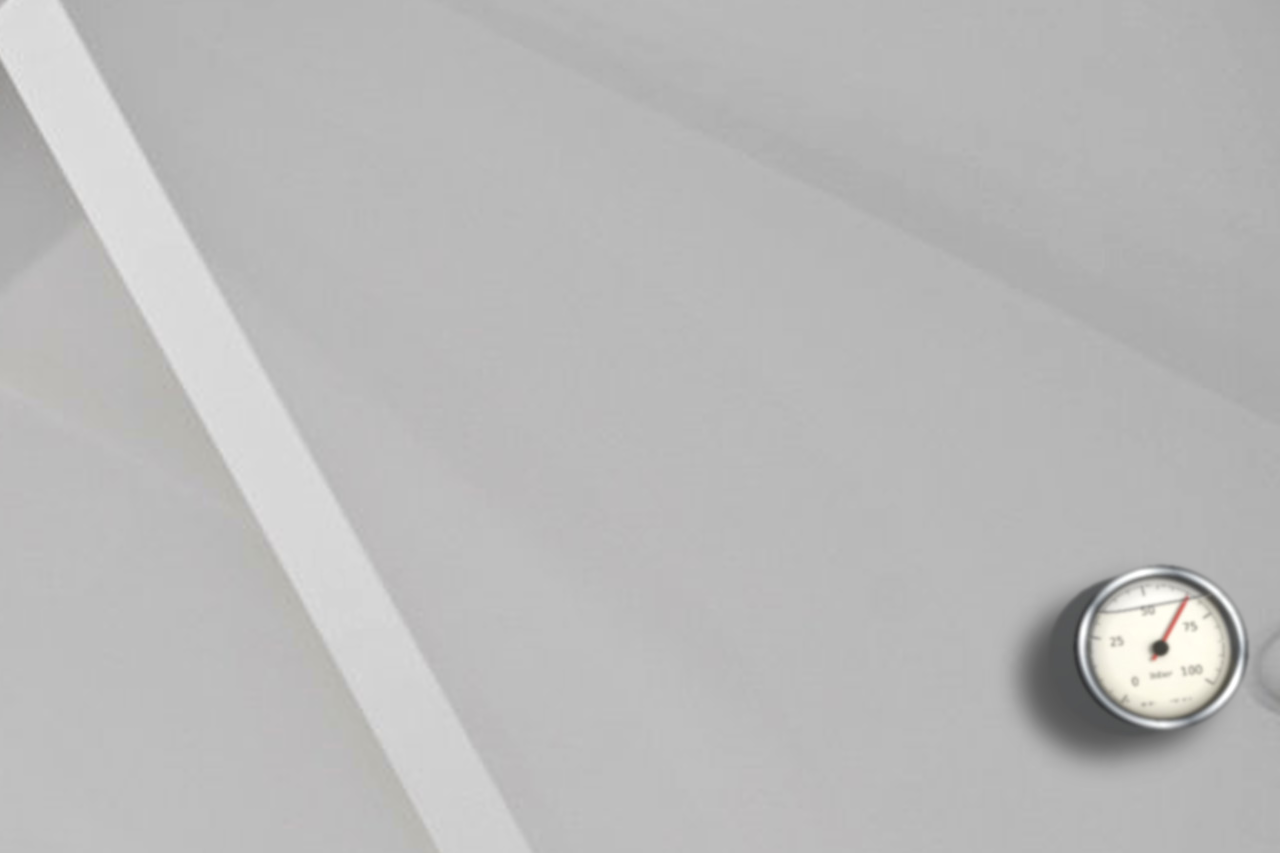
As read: 65; psi
